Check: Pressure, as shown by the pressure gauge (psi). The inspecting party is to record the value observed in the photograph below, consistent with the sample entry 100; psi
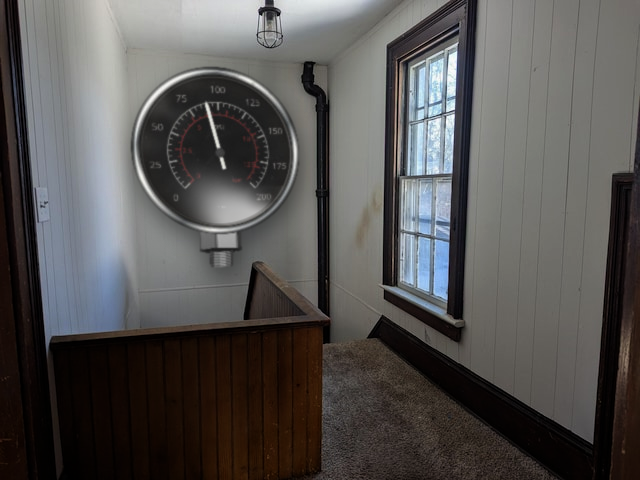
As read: 90; psi
